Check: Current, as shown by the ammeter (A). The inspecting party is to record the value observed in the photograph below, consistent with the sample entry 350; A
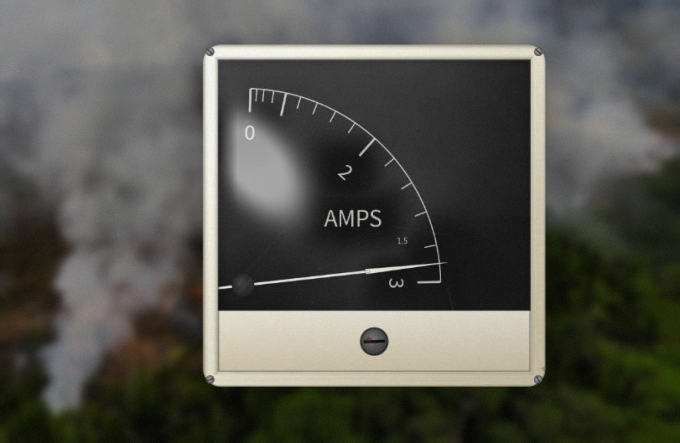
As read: 2.9; A
